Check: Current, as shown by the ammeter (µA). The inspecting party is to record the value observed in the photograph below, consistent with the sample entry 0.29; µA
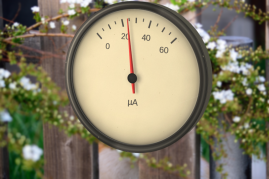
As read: 25; µA
